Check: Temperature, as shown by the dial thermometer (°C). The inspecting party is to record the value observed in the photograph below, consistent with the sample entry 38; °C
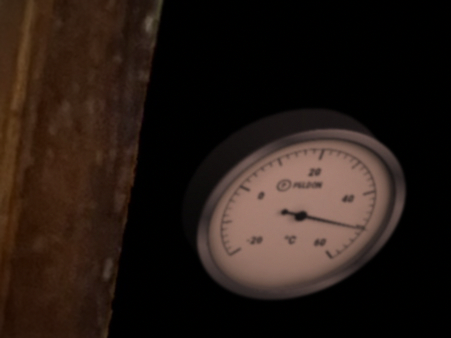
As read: 50; °C
